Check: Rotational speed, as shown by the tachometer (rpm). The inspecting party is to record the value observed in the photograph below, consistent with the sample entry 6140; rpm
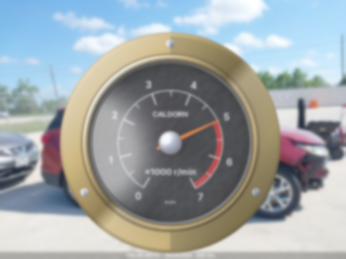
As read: 5000; rpm
